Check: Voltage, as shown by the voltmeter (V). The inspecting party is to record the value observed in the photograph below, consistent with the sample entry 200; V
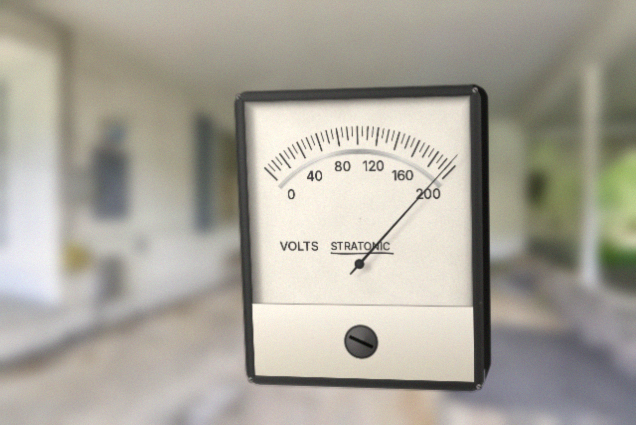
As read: 195; V
